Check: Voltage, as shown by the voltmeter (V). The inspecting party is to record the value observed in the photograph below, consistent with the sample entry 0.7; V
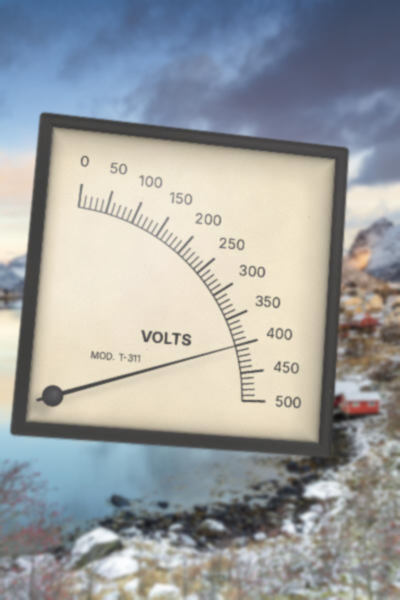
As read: 400; V
